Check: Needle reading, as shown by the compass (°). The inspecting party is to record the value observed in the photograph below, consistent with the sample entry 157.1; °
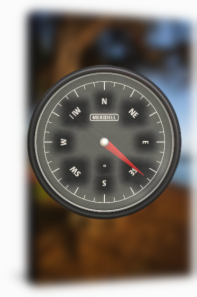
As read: 130; °
